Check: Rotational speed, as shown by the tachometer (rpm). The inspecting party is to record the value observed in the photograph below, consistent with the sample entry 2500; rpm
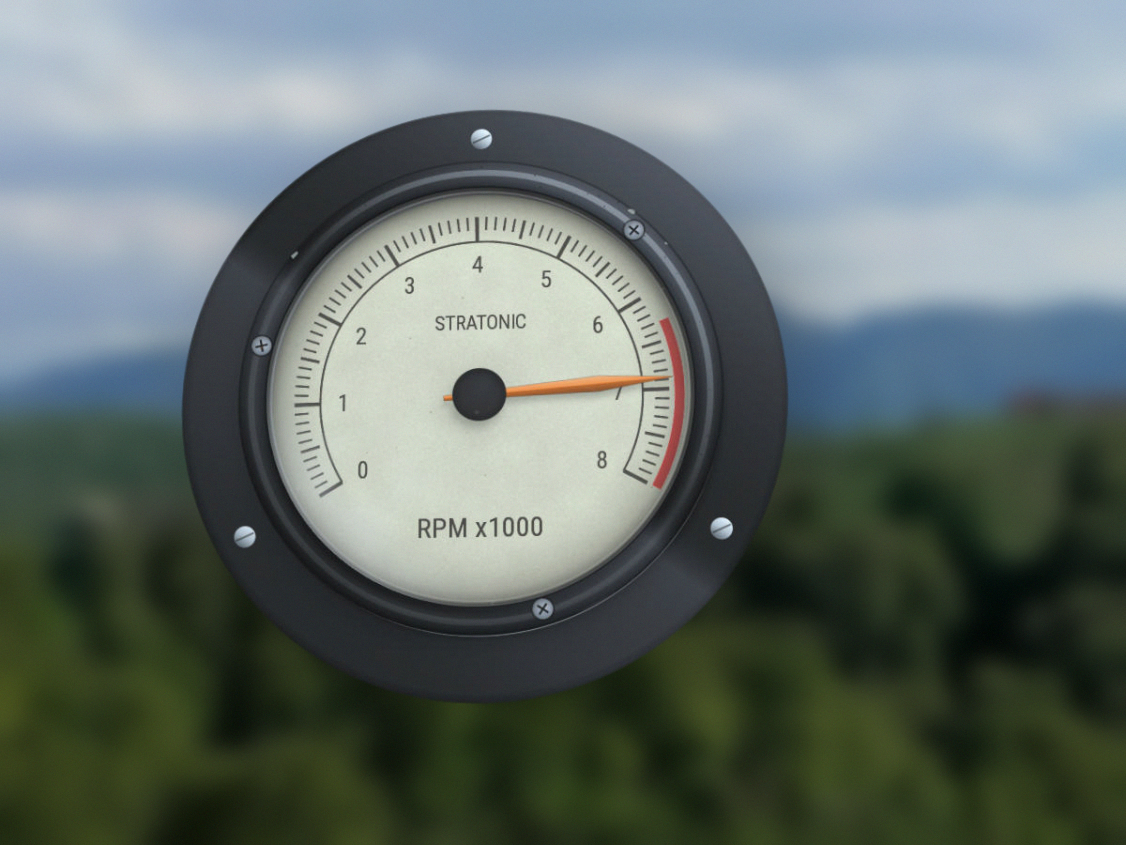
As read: 6900; rpm
